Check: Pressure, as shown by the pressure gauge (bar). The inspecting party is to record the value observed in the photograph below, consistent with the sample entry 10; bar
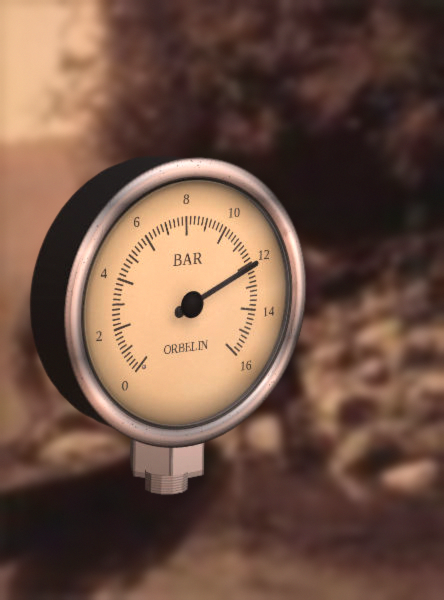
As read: 12; bar
